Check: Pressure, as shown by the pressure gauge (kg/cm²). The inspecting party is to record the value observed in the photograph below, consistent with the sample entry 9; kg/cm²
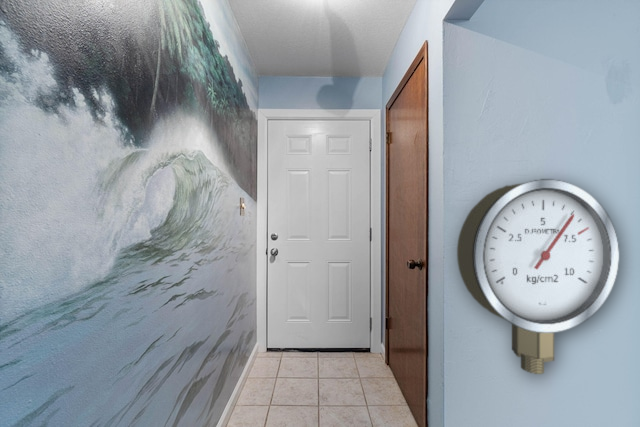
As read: 6.5; kg/cm²
